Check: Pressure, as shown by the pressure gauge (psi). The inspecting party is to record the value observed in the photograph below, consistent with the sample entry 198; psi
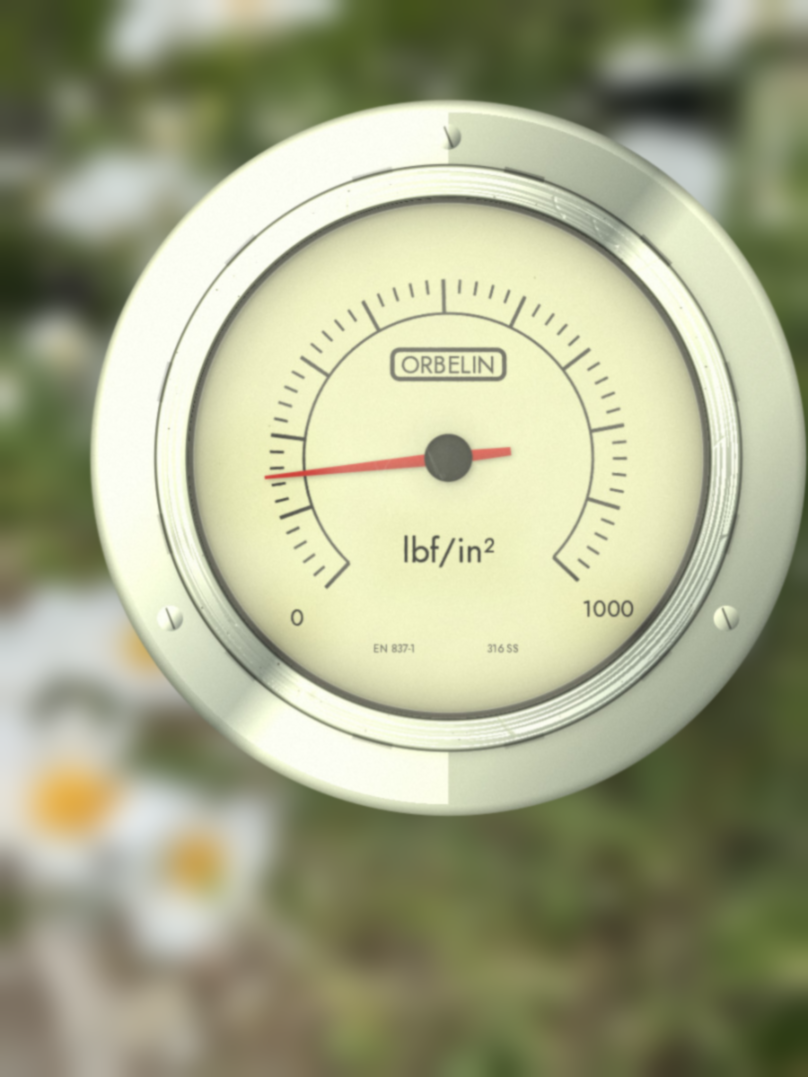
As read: 150; psi
